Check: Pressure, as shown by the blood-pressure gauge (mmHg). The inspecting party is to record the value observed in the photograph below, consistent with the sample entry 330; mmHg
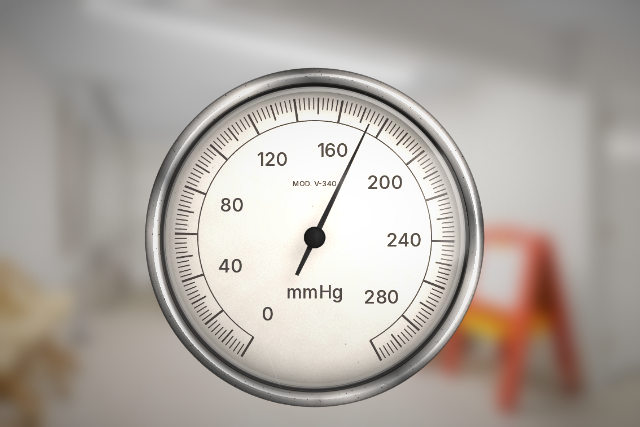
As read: 174; mmHg
